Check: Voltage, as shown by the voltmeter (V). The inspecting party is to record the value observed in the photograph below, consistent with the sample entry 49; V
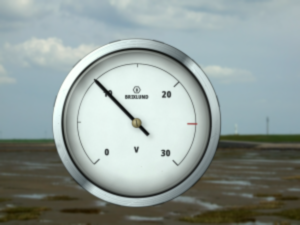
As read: 10; V
